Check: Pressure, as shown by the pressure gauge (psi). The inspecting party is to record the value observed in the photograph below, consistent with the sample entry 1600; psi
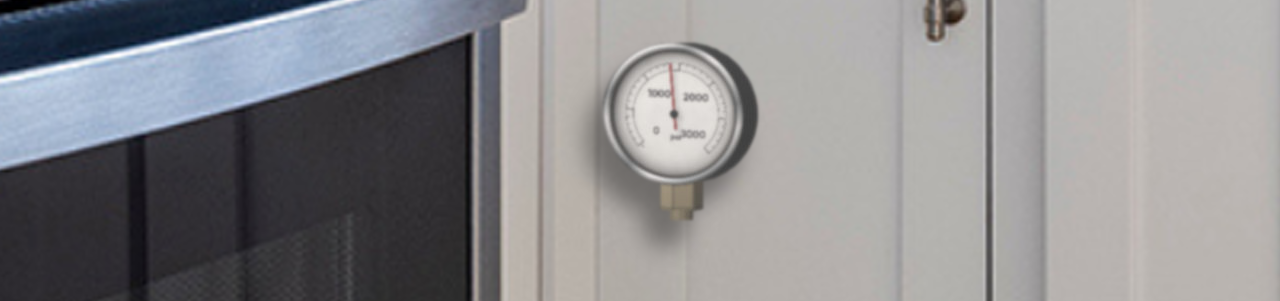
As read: 1400; psi
